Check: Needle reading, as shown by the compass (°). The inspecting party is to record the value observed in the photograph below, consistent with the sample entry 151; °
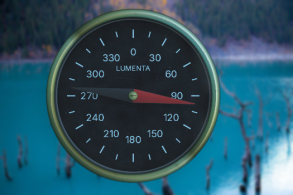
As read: 97.5; °
